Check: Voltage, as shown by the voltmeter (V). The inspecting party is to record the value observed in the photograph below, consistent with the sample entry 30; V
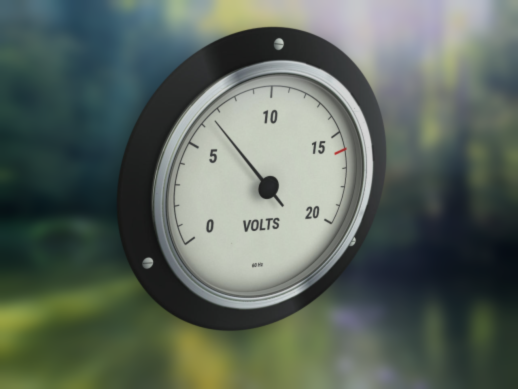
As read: 6.5; V
